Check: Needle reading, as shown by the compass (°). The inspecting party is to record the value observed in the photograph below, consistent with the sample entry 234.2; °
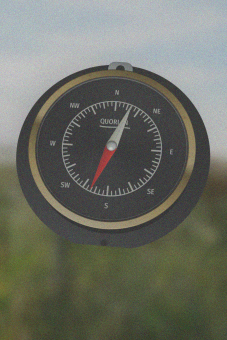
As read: 200; °
